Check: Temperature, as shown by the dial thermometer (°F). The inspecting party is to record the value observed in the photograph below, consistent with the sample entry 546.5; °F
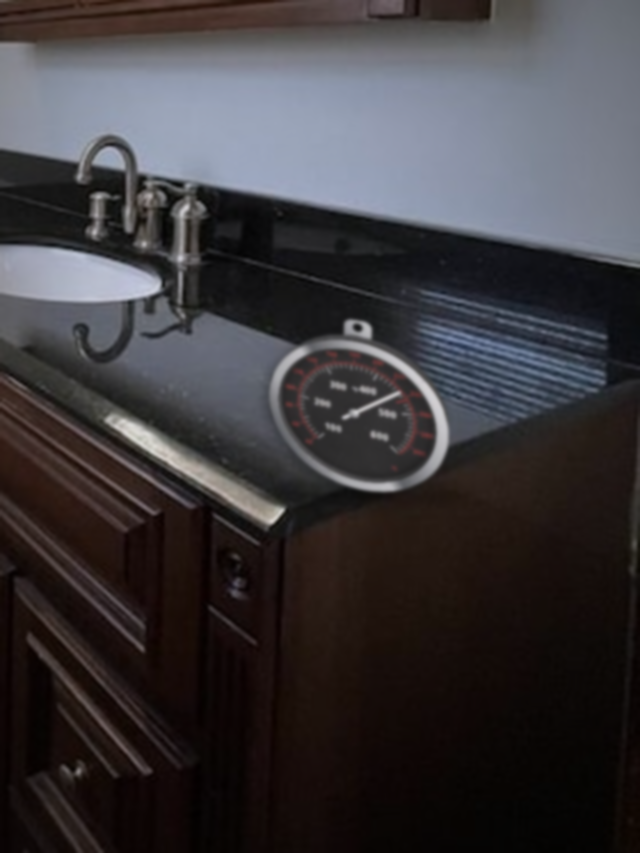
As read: 450; °F
